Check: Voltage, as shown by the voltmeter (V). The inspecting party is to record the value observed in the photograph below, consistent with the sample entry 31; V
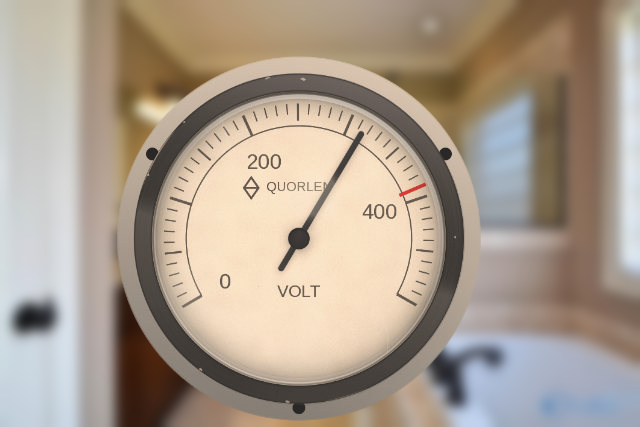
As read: 315; V
